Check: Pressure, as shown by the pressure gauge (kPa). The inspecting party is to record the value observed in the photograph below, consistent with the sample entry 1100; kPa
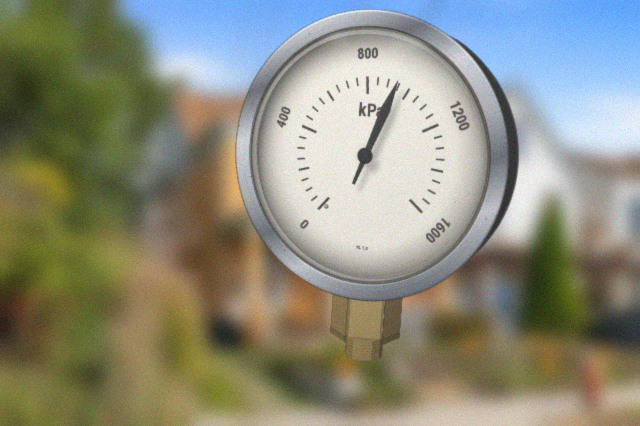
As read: 950; kPa
